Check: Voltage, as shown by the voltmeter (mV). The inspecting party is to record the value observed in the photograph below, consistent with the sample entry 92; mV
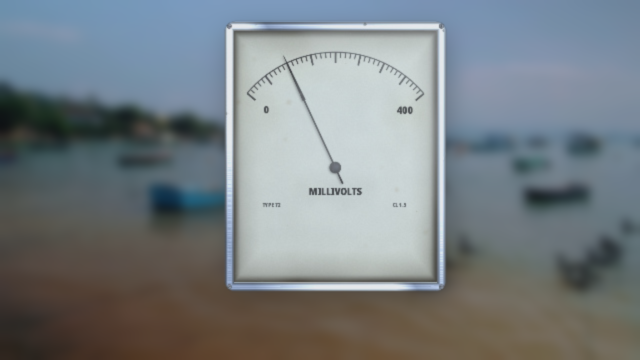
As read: 100; mV
